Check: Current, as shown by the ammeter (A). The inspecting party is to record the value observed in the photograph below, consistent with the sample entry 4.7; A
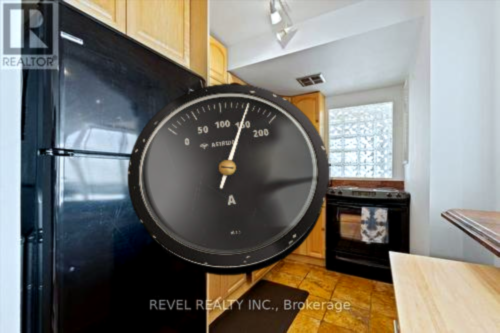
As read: 150; A
